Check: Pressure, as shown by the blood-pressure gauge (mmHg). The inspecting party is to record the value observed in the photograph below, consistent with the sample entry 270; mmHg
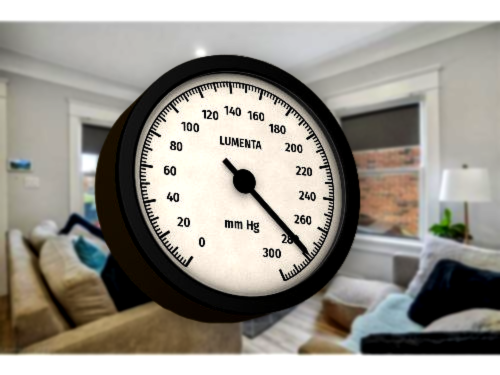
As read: 280; mmHg
